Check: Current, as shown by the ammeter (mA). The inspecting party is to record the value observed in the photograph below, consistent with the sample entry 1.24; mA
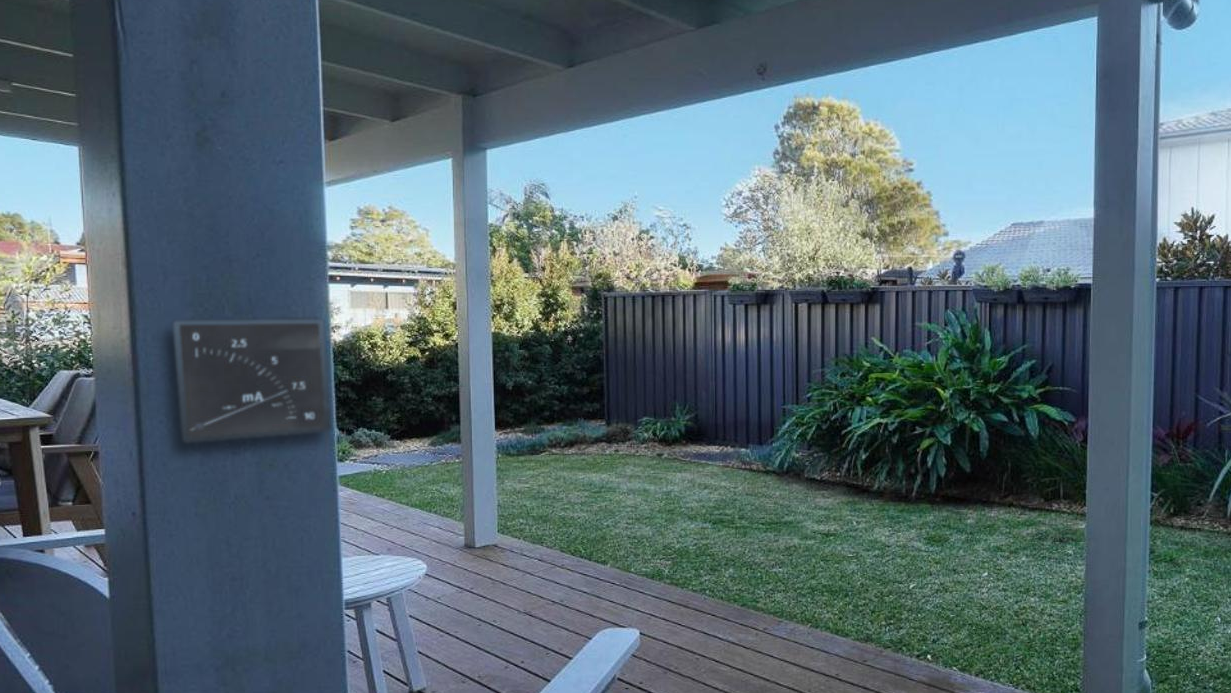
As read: 7.5; mA
